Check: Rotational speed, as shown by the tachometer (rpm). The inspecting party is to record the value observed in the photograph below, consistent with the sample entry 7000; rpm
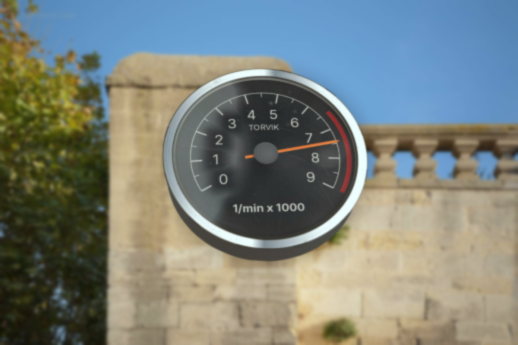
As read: 7500; rpm
